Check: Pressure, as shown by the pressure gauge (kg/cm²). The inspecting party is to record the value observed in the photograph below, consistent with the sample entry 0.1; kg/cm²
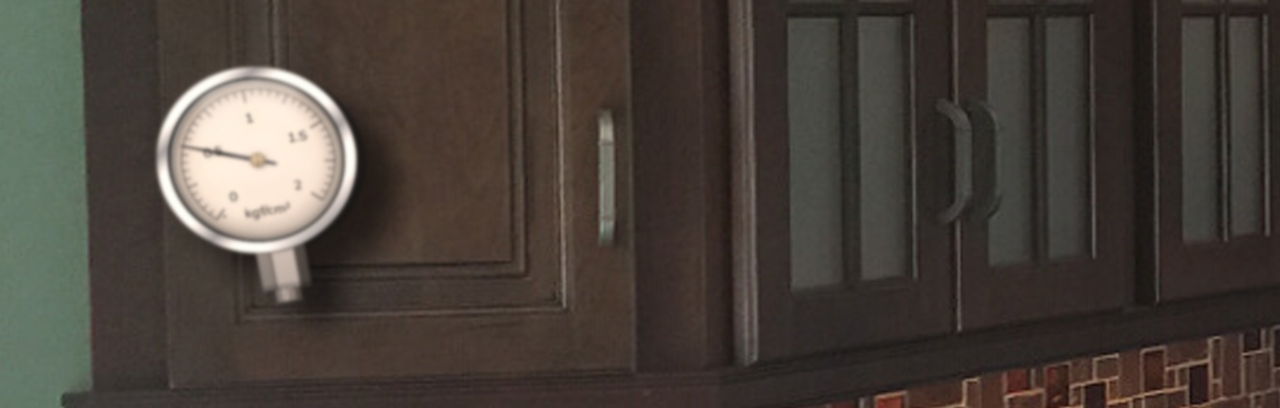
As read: 0.5; kg/cm²
